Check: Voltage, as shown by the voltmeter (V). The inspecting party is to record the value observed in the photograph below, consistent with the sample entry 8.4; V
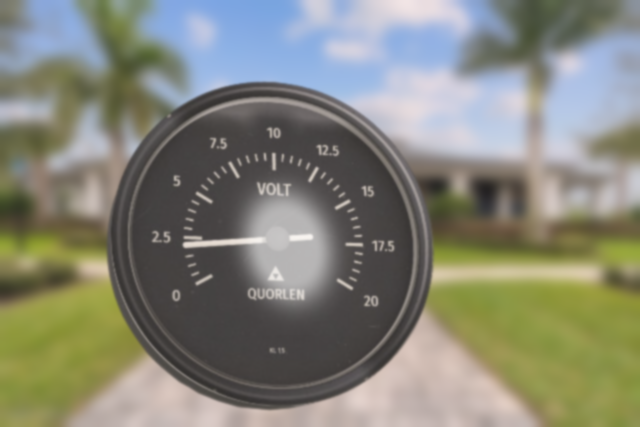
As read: 2; V
